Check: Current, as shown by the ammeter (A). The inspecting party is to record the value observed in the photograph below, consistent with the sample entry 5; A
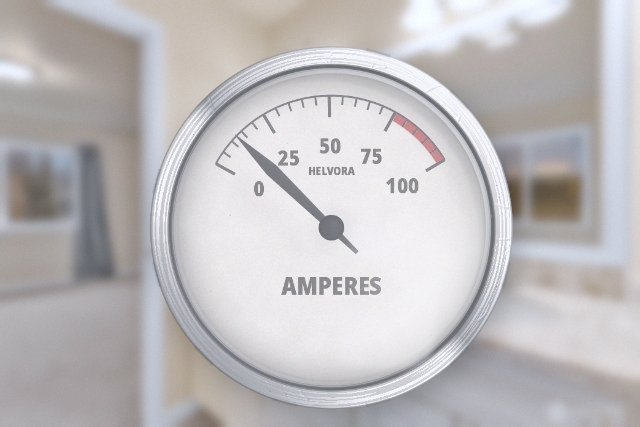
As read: 12.5; A
